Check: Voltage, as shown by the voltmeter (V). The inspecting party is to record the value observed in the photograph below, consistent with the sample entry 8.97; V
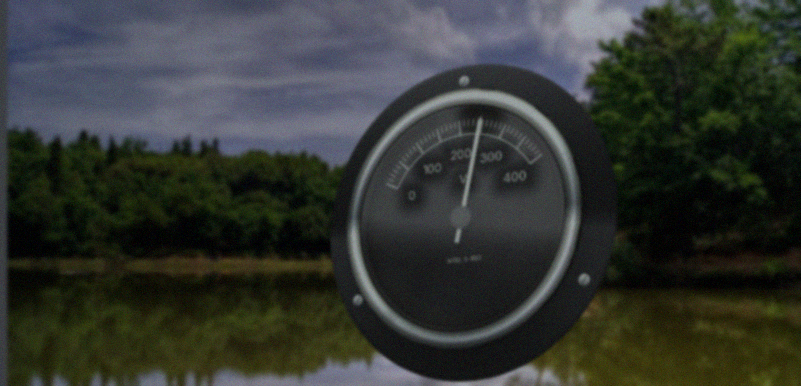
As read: 250; V
